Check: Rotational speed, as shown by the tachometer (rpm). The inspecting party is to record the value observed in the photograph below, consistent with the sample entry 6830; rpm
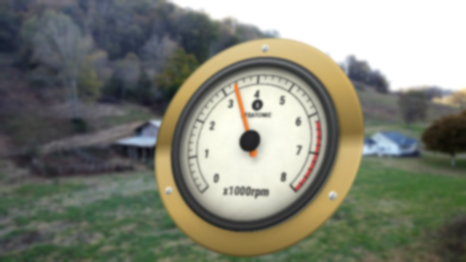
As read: 3400; rpm
